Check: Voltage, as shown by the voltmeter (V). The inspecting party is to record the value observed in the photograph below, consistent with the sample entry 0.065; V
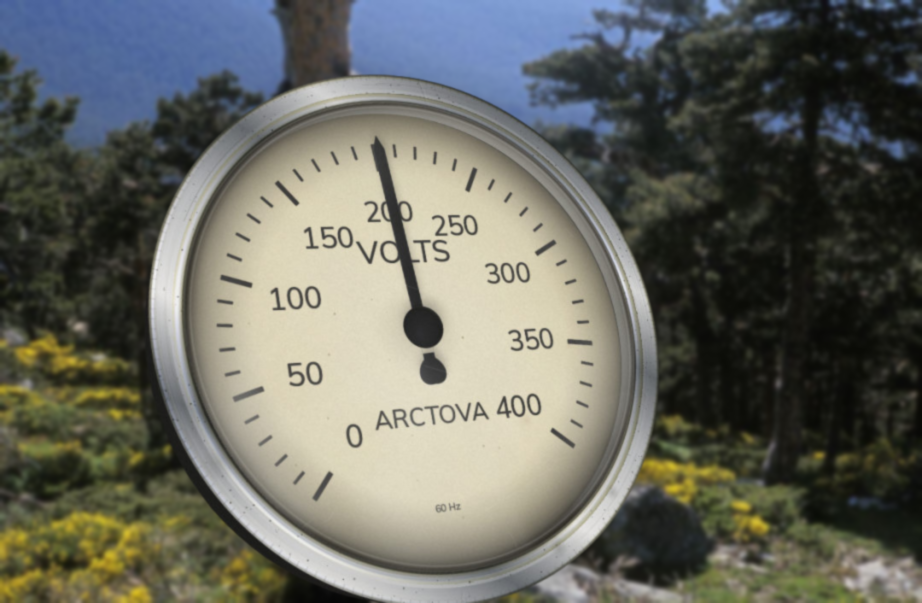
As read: 200; V
